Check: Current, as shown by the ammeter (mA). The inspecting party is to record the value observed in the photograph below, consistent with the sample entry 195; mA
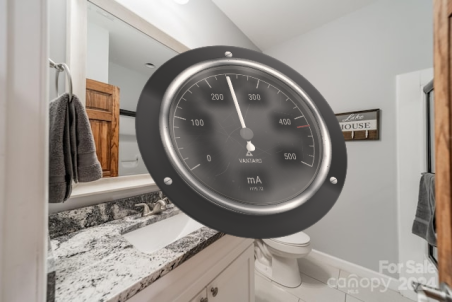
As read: 240; mA
